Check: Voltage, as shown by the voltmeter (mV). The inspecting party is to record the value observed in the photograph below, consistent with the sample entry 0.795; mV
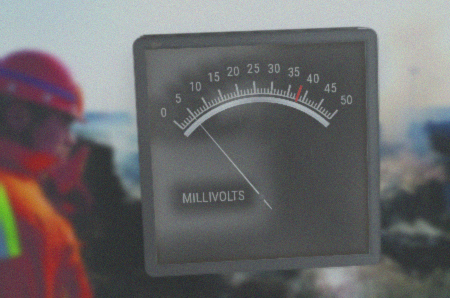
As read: 5; mV
